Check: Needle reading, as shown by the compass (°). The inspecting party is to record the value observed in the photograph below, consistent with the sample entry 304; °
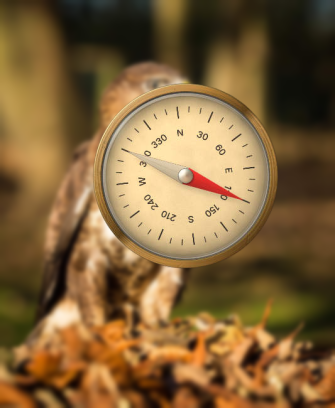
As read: 120; °
